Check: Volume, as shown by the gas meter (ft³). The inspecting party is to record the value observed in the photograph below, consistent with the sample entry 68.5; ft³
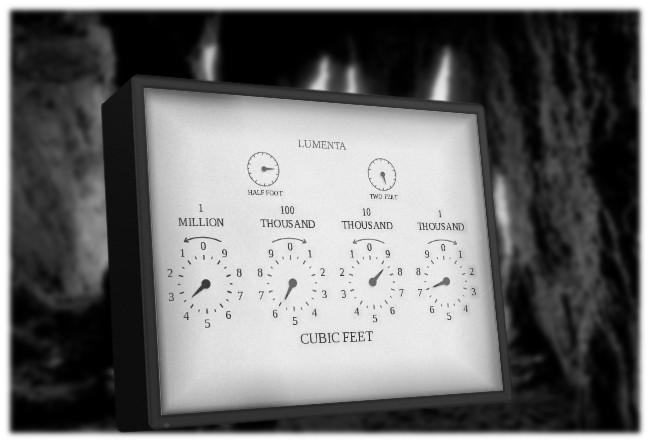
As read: 358700; ft³
